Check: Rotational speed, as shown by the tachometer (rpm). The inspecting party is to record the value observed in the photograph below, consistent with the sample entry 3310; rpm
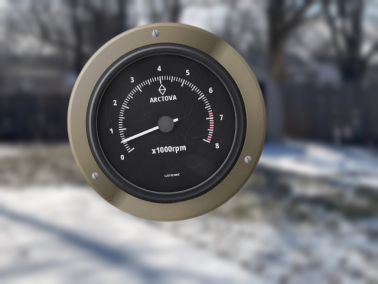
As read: 500; rpm
